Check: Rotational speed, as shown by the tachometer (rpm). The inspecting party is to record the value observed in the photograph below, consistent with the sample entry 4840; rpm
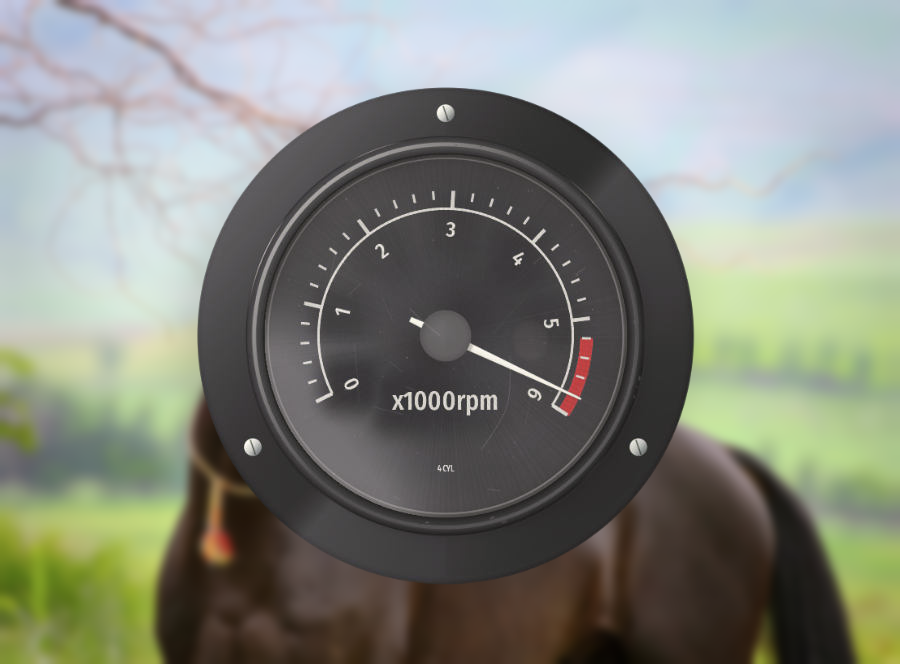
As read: 5800; rpm
